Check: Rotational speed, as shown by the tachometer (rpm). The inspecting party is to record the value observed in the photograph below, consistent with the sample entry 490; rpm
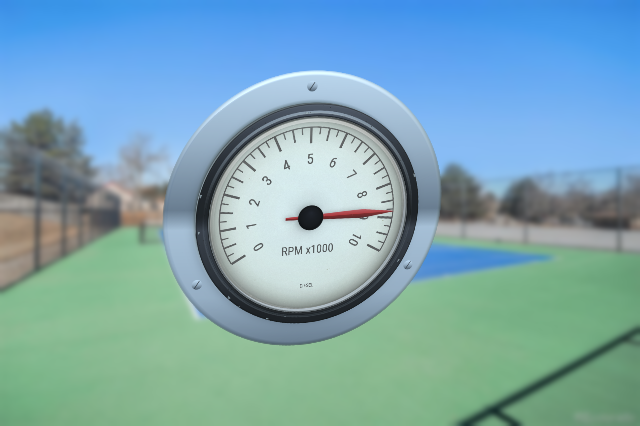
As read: 8750; rpm
